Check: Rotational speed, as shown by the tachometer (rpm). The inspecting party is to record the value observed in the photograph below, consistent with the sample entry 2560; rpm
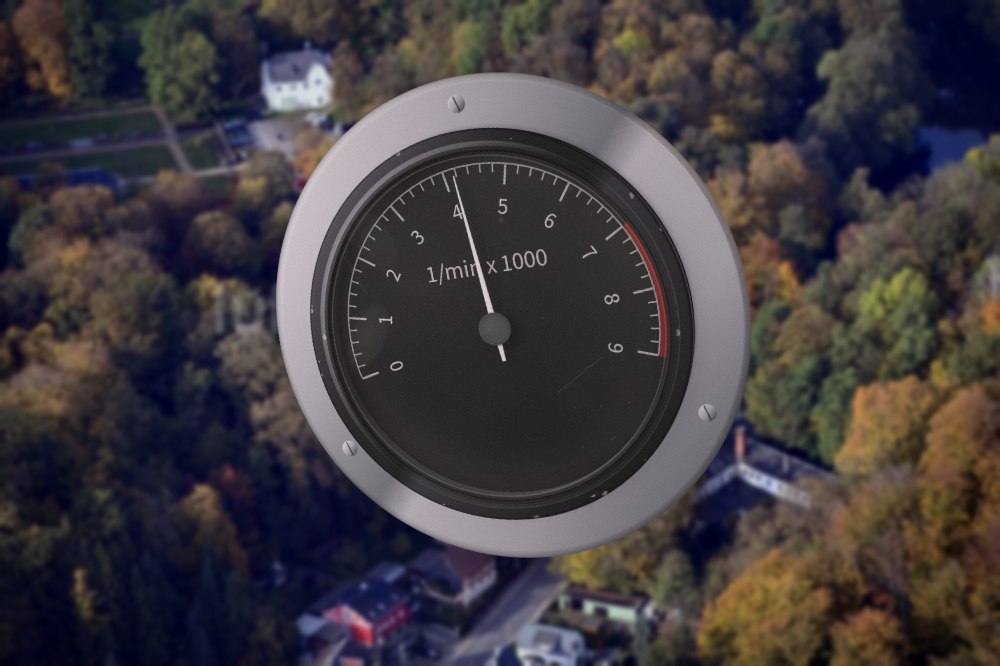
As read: 4200; rpm
